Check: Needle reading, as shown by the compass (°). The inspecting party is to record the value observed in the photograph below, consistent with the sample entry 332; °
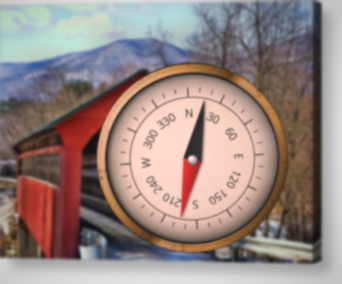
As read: 195; °
